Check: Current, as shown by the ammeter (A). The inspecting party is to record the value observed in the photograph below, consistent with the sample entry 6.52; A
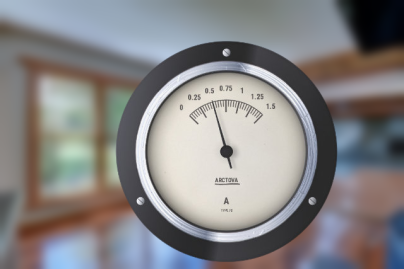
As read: 0.5; A
